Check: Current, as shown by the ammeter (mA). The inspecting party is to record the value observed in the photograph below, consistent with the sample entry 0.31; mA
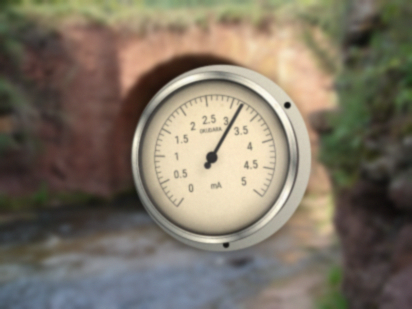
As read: 3.2; mA
